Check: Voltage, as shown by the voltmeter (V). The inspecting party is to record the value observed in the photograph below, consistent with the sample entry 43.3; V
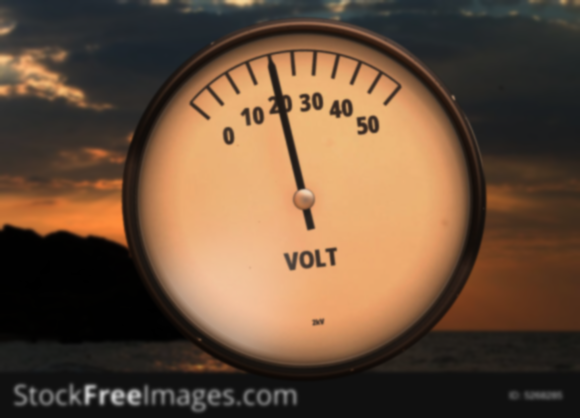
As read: 20; V
